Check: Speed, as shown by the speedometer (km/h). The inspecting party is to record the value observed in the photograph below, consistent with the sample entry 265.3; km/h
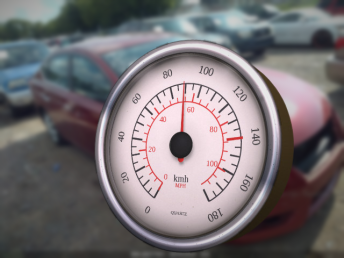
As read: 90; km/h
